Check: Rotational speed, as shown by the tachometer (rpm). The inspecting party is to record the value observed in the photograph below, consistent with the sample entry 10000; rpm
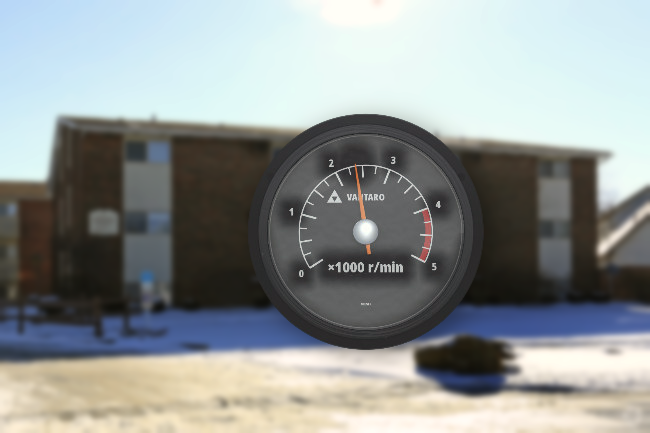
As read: 2375; rpm
